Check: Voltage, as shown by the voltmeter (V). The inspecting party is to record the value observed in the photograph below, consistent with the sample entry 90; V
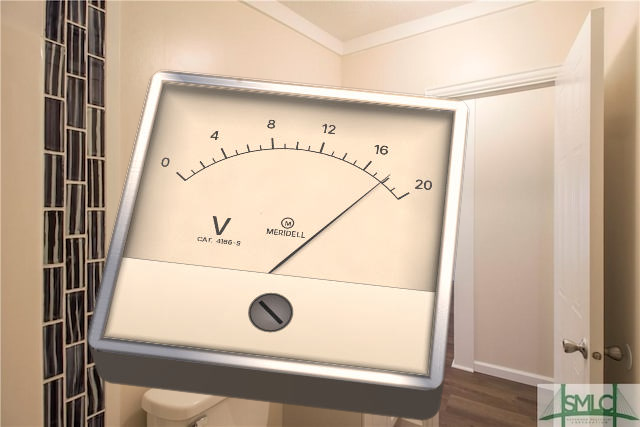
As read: 18; V
